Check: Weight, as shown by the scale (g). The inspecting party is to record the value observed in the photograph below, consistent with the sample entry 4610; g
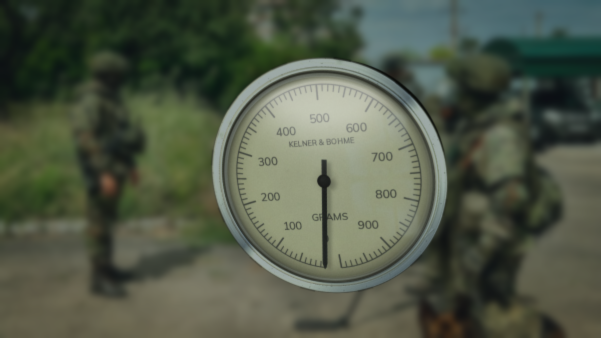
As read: 0; g
